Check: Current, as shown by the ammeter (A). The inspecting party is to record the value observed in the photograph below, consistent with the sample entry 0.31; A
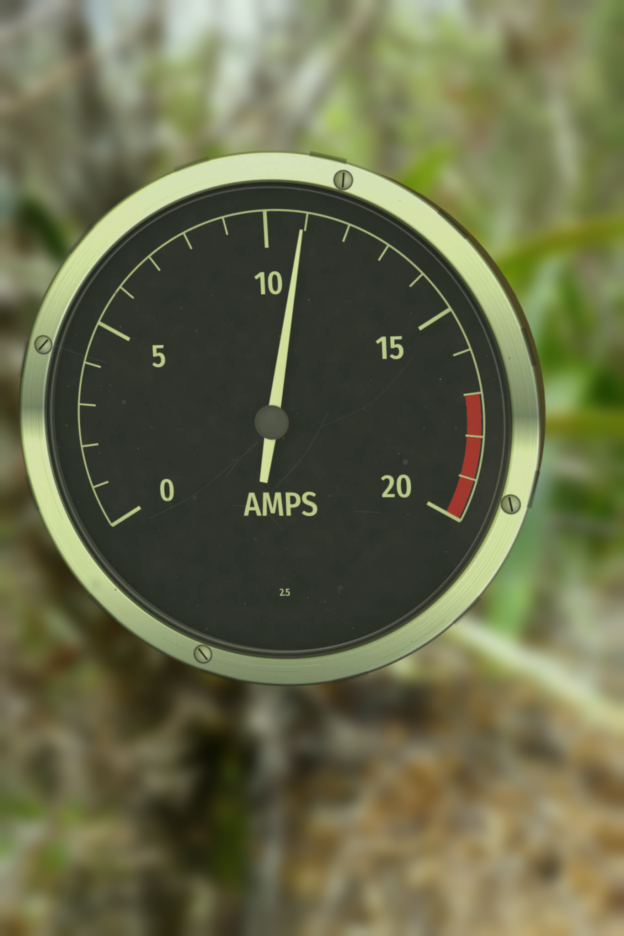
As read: 11; A
